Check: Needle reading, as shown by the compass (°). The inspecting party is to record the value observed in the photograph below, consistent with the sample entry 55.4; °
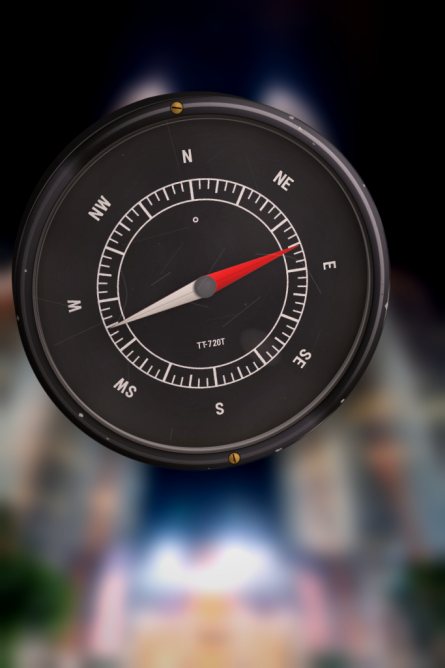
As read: 75; °
